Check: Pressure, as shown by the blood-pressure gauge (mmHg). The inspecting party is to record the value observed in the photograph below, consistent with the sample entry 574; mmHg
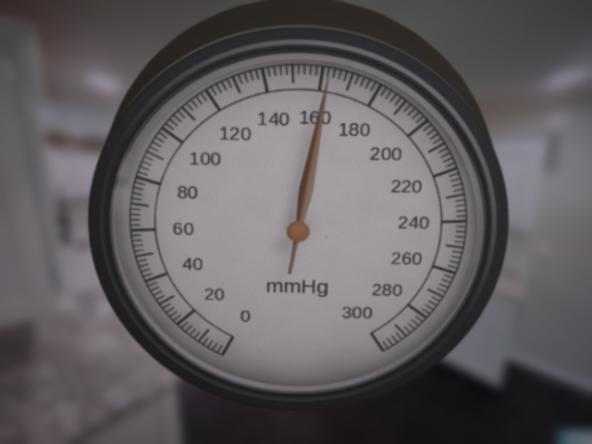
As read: 162; mmHg
